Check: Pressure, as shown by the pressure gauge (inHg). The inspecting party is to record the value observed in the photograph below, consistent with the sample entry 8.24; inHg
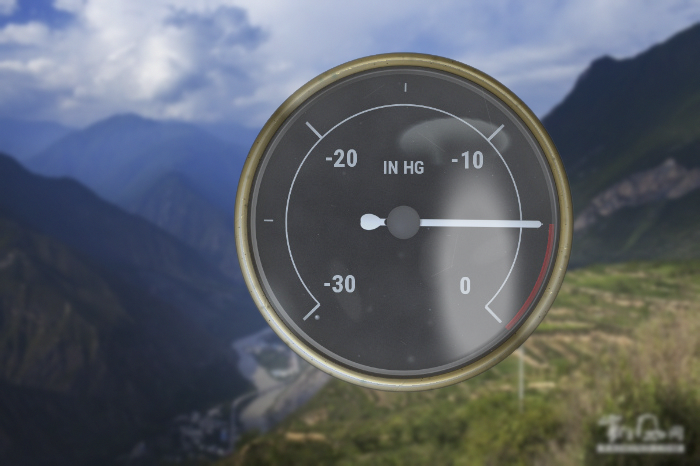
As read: -5; inHg
